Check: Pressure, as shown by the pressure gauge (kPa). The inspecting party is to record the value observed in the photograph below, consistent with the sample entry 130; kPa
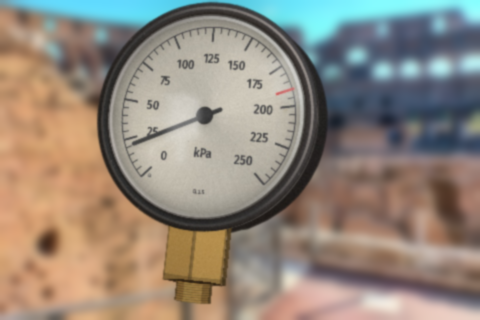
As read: 20; kPa
